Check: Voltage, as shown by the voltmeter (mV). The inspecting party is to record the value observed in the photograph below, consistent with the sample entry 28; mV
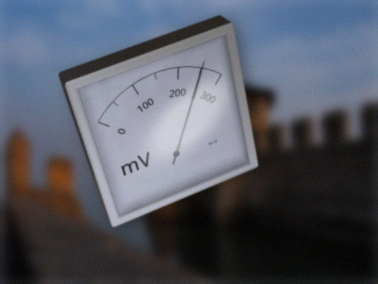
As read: 250; mV
